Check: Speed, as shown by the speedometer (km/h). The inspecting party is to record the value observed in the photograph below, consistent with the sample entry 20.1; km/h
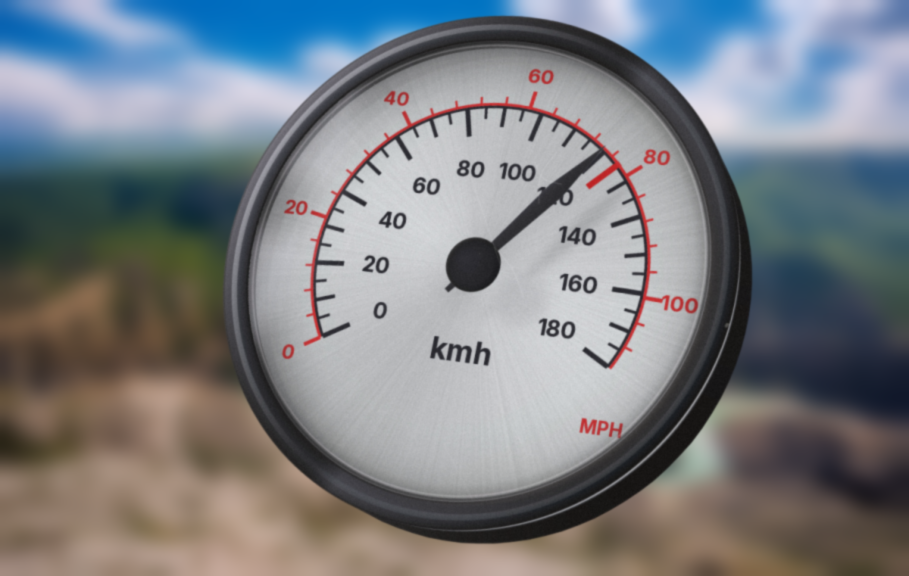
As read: 120; km/h
